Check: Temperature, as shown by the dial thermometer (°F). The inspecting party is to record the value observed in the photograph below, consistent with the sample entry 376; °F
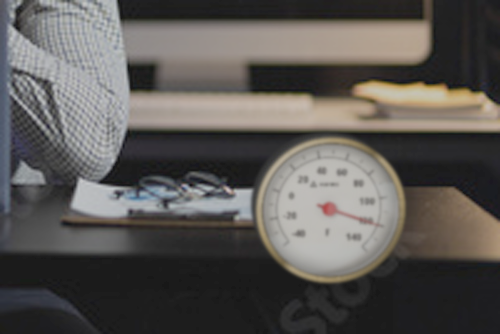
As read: 120; °F
